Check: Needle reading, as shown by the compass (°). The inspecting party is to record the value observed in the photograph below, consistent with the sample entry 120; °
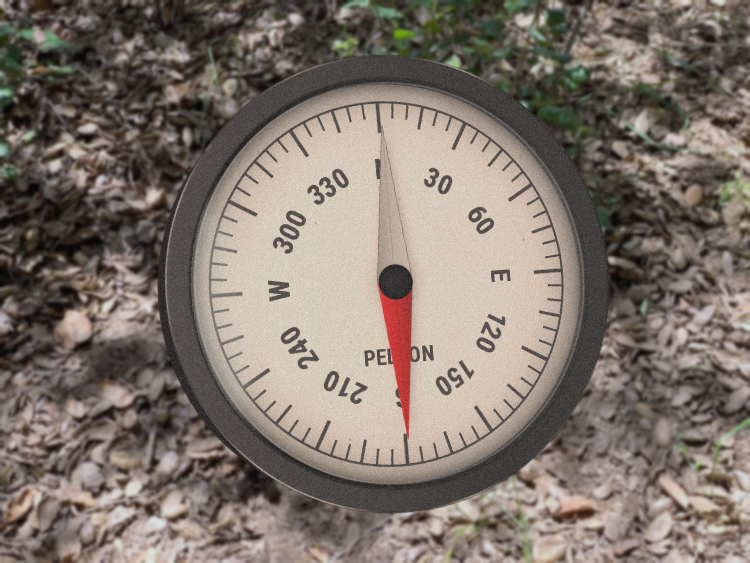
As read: 180; °
